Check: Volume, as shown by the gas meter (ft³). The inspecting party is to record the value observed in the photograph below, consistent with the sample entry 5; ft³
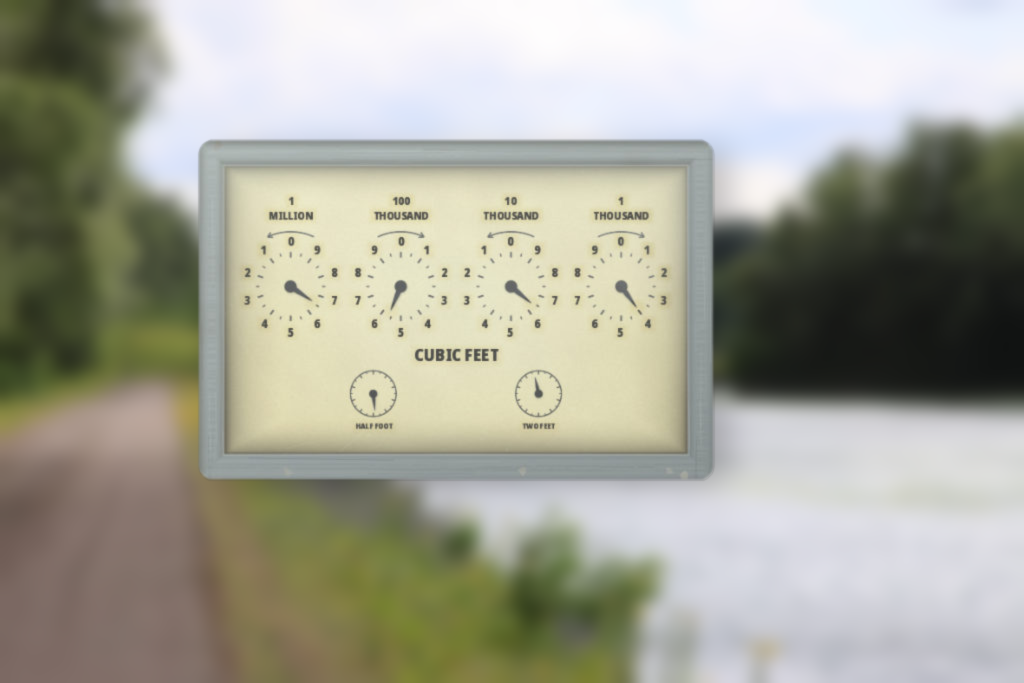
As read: 656400; ft³
